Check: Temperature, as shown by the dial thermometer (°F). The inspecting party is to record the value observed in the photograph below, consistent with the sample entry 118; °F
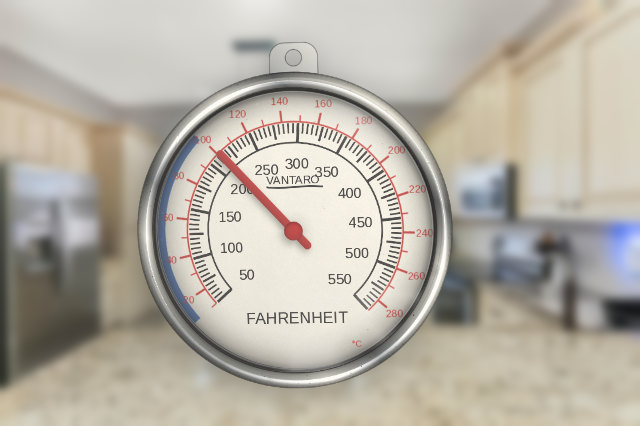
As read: 215; °F
